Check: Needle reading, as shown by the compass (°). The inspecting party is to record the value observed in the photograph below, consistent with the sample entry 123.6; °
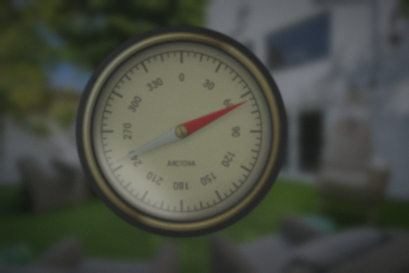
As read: 65; °
